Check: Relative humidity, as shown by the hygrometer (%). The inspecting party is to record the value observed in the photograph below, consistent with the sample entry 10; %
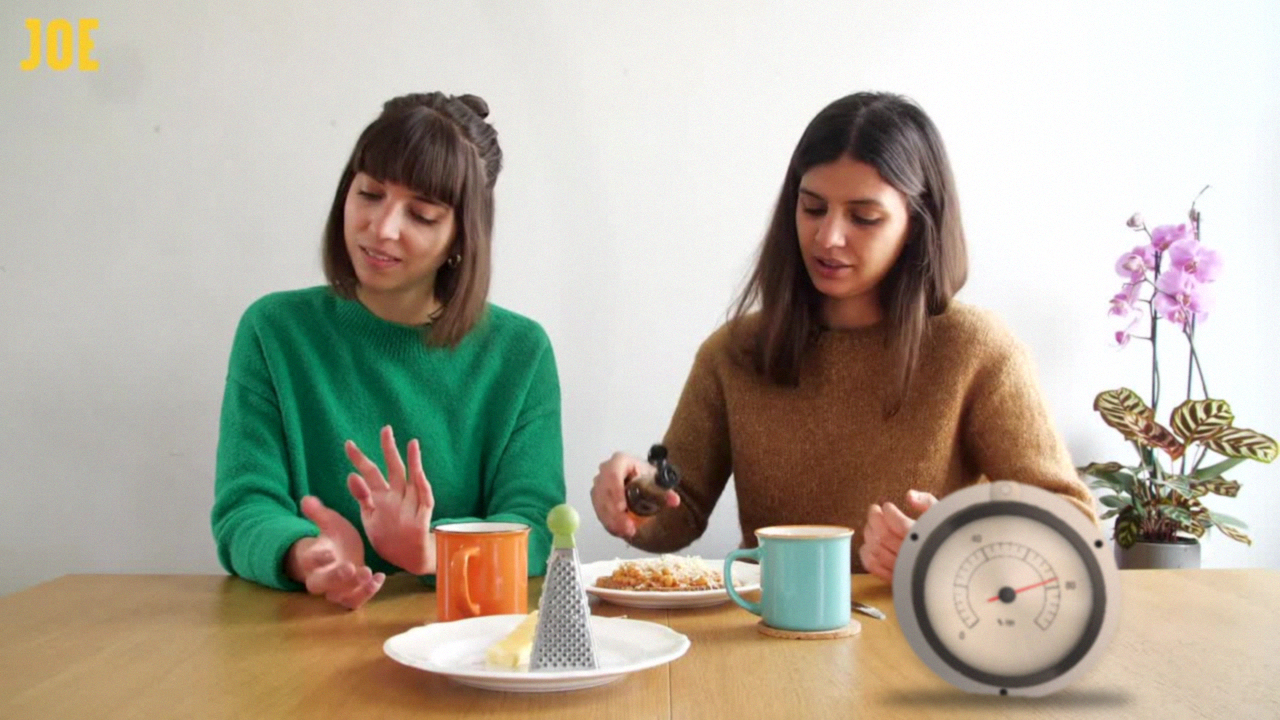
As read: 76; %
